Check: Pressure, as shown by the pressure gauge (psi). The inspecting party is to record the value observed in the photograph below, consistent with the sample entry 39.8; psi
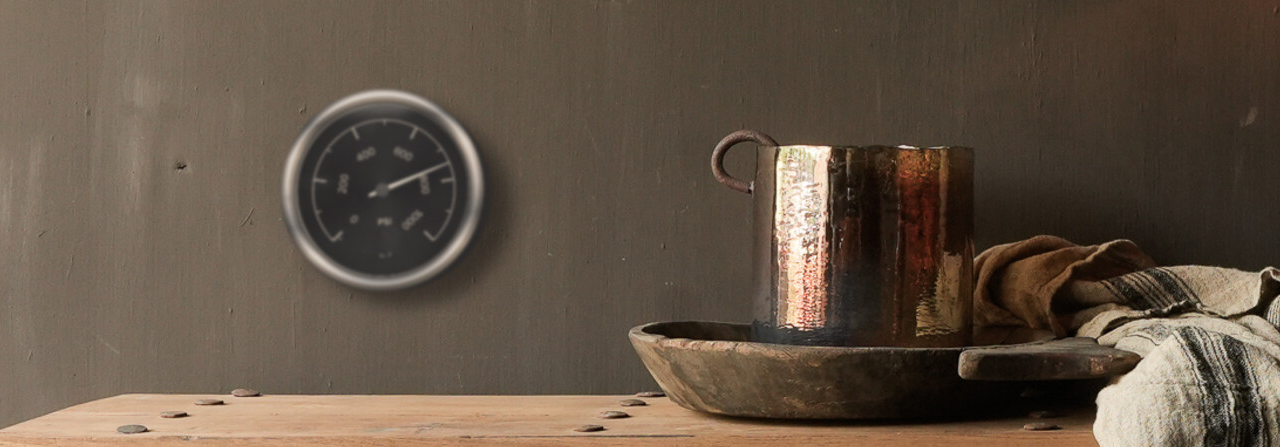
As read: 750; psi
